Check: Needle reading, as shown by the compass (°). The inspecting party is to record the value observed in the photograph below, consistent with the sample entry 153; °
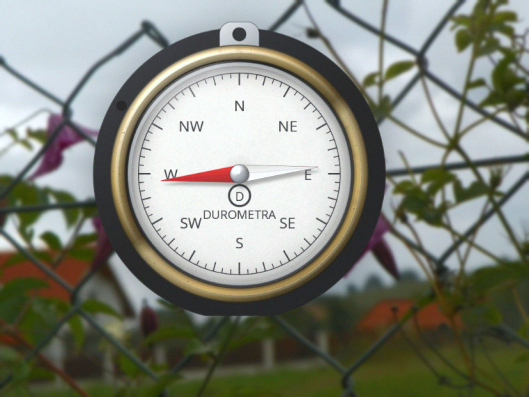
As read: 265; °
